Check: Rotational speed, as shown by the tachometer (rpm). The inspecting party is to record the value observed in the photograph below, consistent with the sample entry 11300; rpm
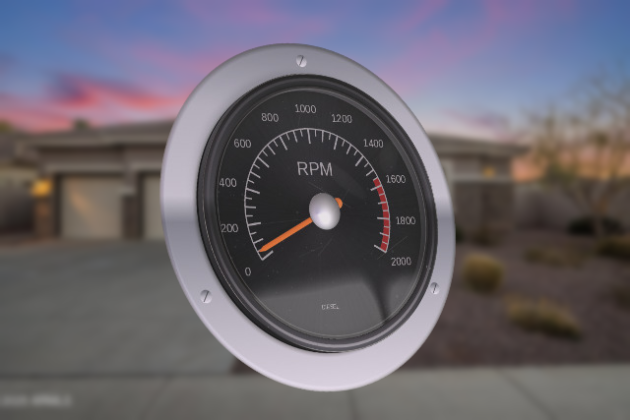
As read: 50; rpm
